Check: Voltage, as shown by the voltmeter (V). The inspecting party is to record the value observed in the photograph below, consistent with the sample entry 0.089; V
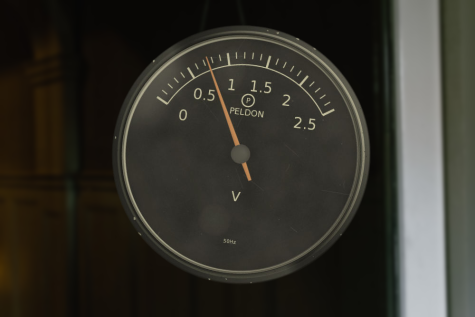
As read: 0.75; V
